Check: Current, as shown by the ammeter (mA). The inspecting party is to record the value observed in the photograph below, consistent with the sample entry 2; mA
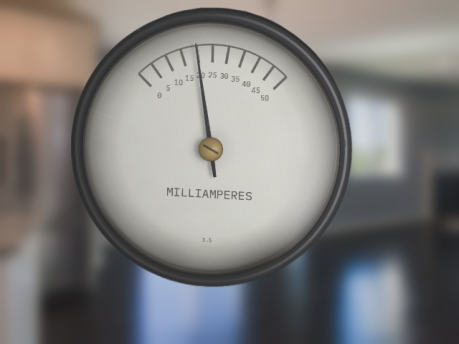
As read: 20; mA
